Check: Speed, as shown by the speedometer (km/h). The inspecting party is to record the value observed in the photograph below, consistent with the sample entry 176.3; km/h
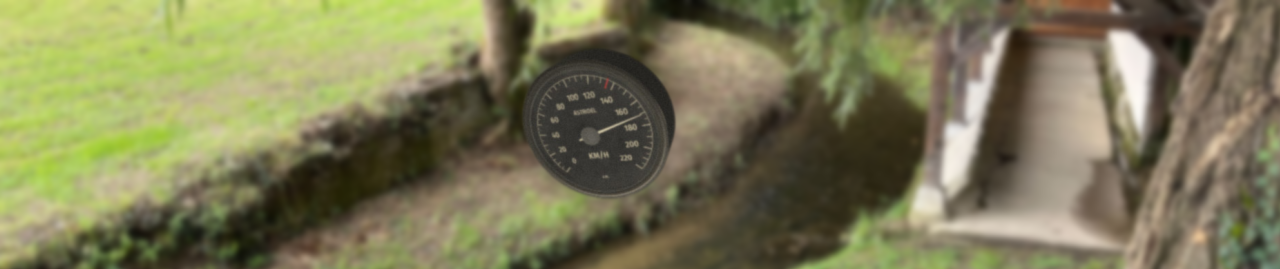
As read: 170; km/h
